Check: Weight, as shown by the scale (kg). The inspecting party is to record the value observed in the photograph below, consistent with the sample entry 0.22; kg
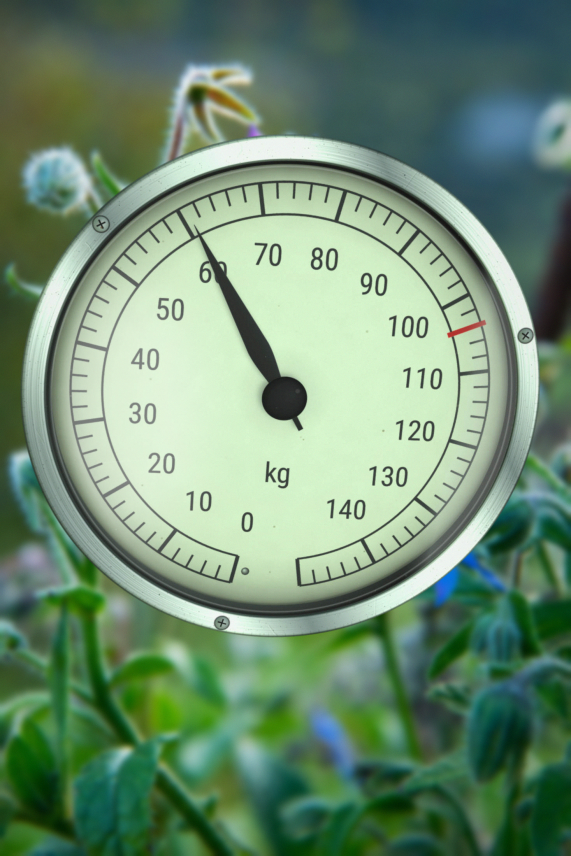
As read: 61; kg
